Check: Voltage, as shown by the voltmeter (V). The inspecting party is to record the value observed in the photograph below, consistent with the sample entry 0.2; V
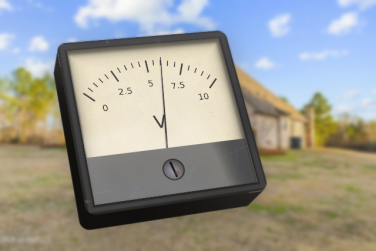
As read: 6; V
